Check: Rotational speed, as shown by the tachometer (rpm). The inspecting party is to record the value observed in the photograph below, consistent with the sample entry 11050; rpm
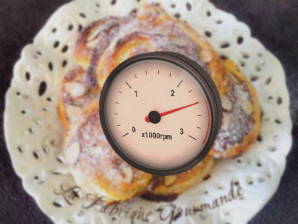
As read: 2400; rpm
